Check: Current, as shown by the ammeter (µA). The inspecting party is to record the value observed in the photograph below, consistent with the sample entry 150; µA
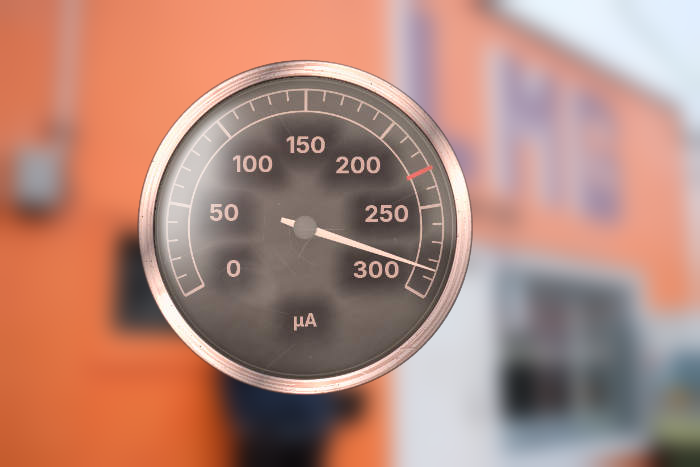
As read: 285; µA
